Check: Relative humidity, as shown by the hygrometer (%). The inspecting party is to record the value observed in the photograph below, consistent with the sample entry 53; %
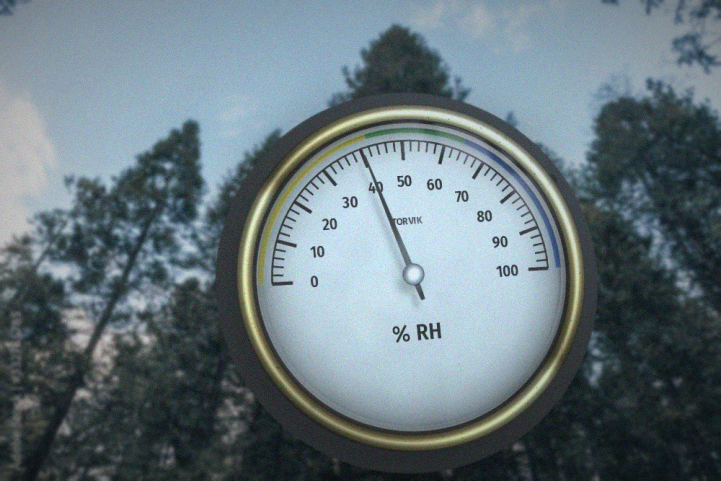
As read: 40; %
